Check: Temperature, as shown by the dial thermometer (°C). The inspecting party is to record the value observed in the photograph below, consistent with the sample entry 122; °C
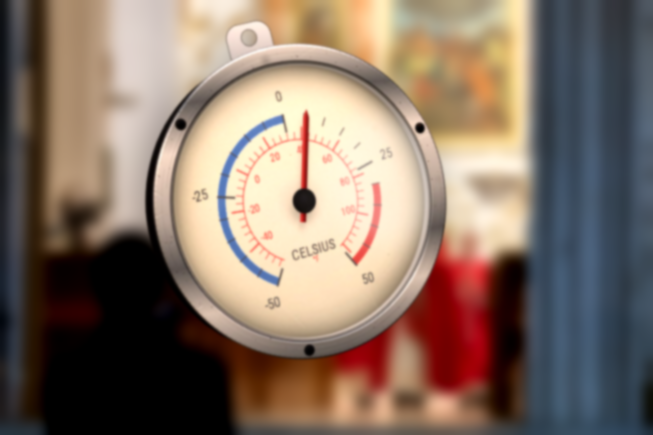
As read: 5; °C
